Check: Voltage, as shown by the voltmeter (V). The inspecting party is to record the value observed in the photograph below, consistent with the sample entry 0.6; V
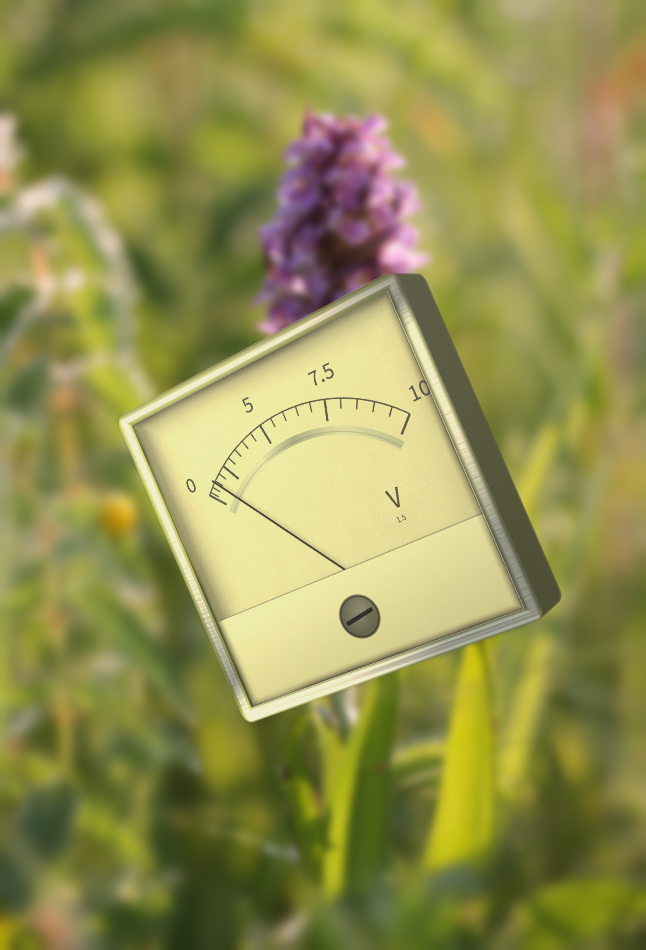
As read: 1.5; V
